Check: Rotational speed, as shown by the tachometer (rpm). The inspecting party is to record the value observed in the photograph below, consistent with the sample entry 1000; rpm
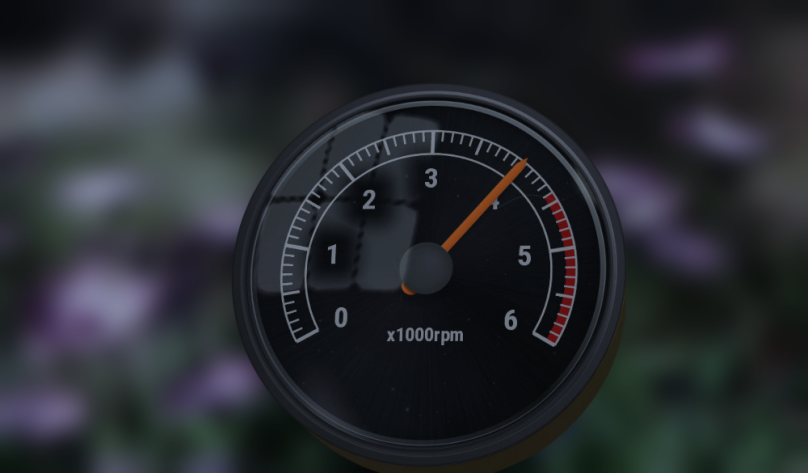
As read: 4000; rpm
